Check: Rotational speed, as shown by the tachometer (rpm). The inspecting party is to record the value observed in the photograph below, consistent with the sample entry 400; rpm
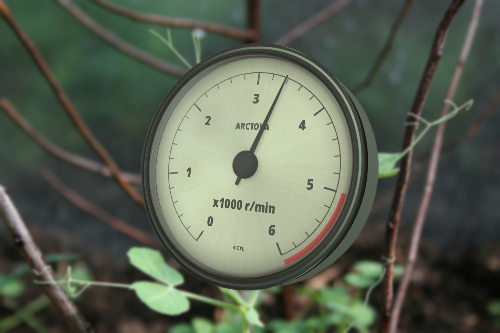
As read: 3400; rpm
